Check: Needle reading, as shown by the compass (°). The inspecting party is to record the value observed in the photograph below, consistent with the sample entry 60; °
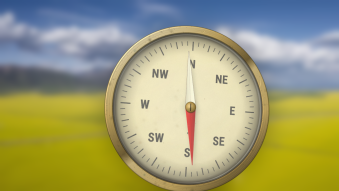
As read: 175; °
